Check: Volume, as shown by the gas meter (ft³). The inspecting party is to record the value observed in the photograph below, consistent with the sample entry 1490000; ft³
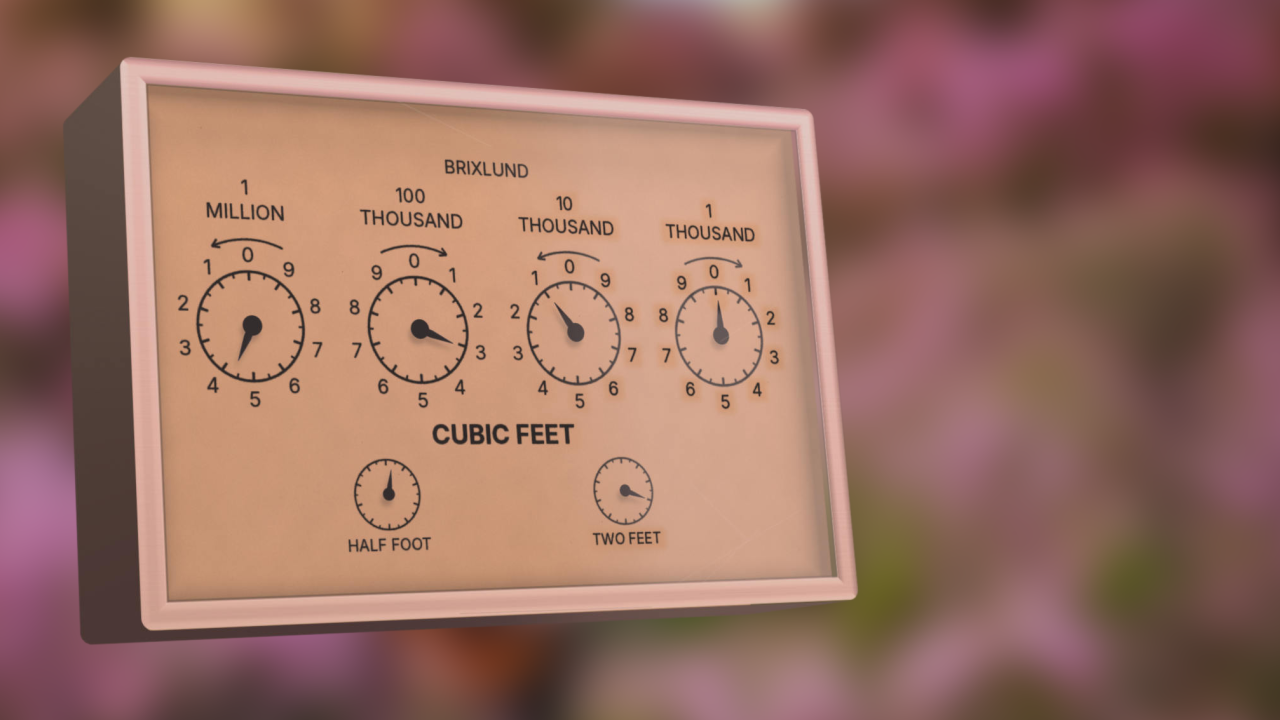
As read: 431000; ft³
